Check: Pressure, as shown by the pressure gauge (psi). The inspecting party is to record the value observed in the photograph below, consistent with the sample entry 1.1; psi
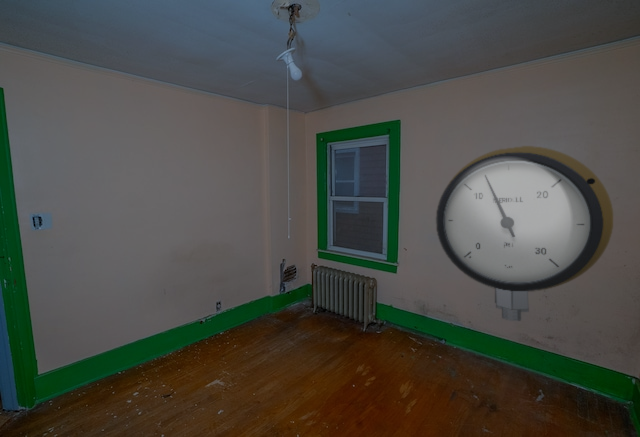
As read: 12.5; psi
